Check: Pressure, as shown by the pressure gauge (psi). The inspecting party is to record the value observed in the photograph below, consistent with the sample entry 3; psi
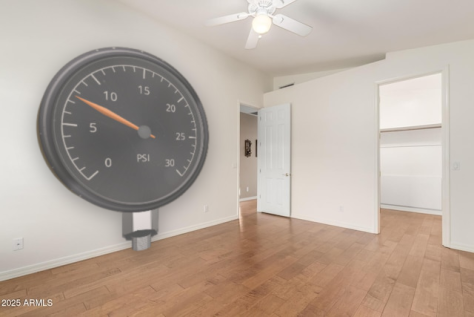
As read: 7.5; psi
